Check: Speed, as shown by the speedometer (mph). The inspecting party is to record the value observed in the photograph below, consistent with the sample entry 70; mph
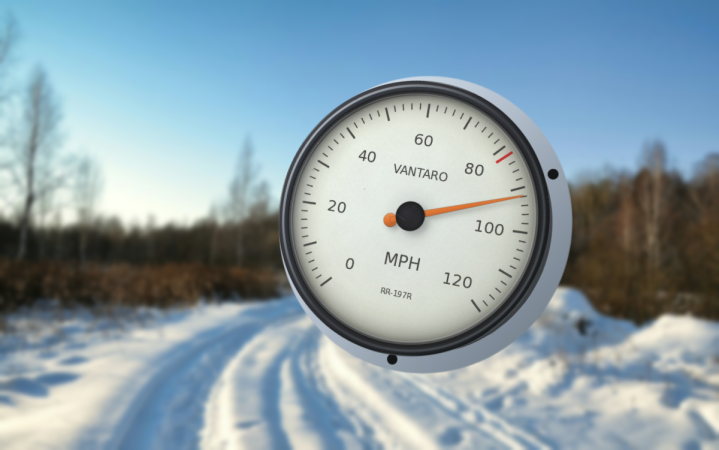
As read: 92; mph
